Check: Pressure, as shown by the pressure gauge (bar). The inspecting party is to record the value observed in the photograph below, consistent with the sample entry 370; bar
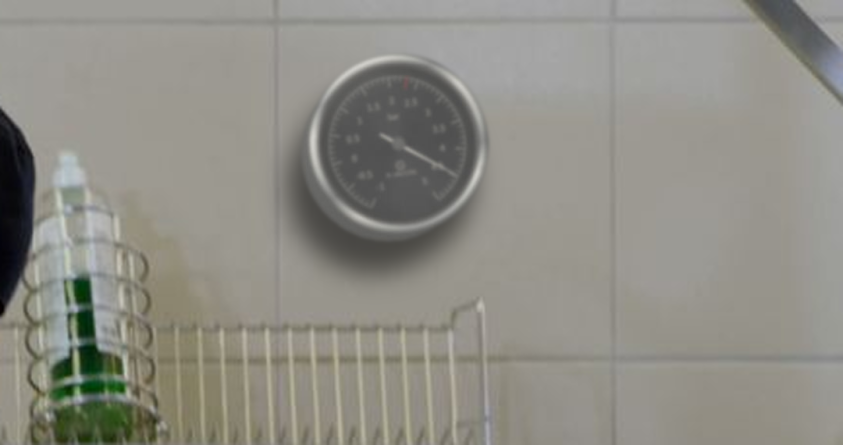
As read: 4.5; bar
